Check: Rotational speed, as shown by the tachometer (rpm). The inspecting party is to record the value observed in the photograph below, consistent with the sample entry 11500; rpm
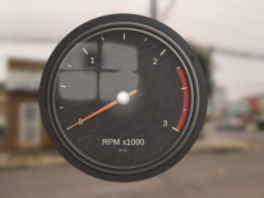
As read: 0; rpm
